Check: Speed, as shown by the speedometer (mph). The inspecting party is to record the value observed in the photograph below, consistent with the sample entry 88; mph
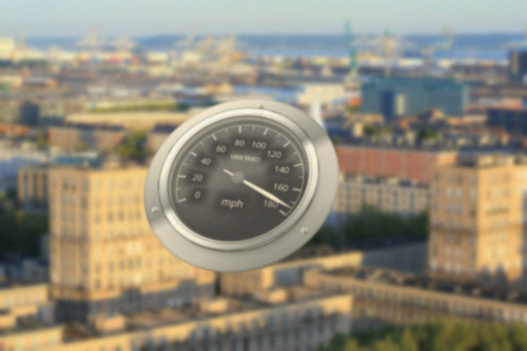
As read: 175; mph
